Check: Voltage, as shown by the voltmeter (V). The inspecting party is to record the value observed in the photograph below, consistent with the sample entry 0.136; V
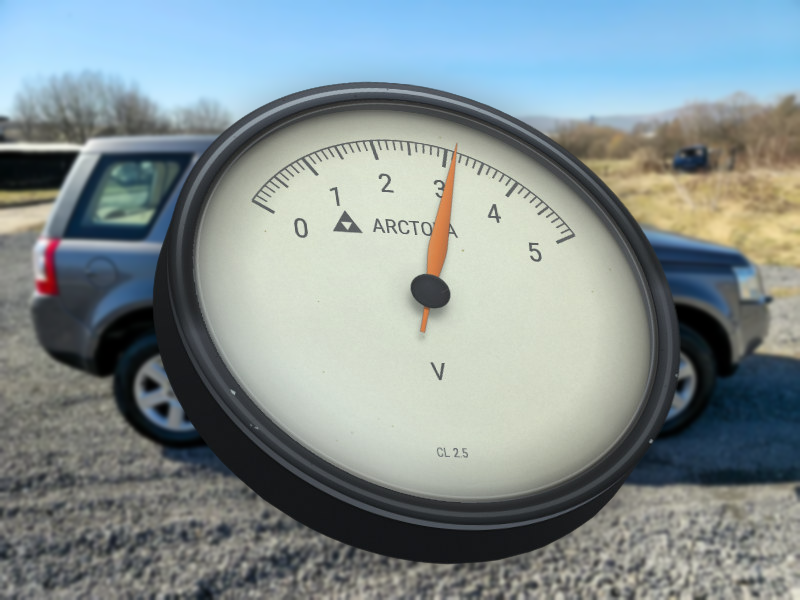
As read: 3.1; V
